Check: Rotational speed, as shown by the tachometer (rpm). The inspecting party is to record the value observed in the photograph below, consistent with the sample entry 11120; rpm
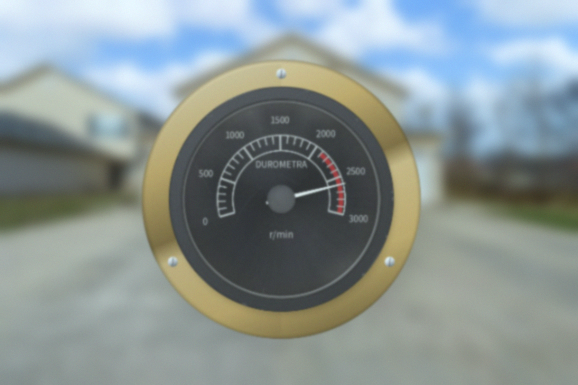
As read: 2600; rpm
